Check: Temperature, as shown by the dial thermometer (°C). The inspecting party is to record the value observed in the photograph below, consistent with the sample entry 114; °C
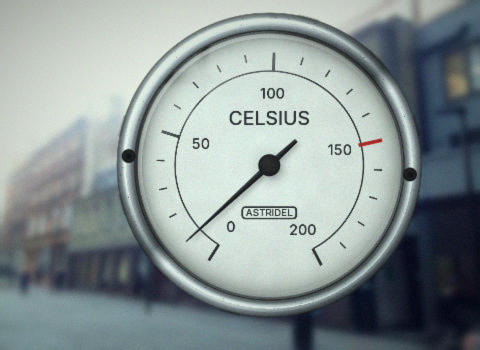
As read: 10; °C
